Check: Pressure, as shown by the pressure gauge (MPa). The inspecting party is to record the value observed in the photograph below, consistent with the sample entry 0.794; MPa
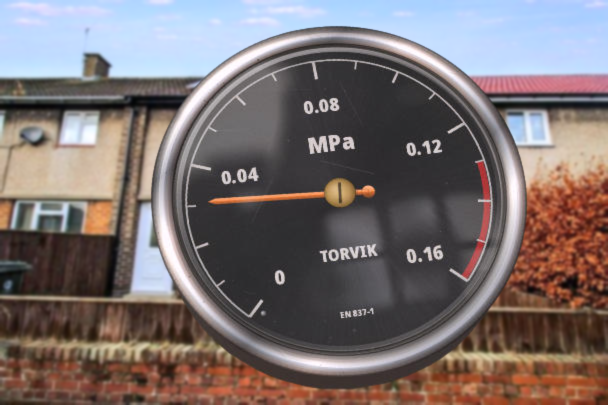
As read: 0.03; MPa
